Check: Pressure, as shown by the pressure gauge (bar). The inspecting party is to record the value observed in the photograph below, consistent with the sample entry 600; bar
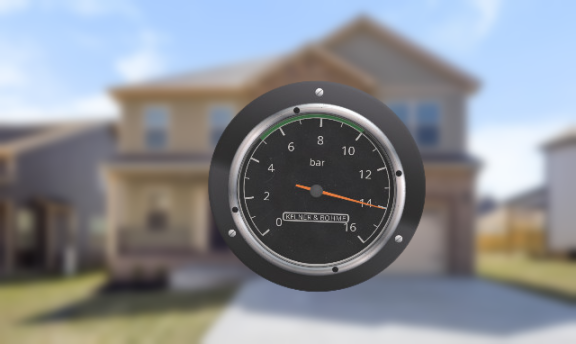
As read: 14; bar
